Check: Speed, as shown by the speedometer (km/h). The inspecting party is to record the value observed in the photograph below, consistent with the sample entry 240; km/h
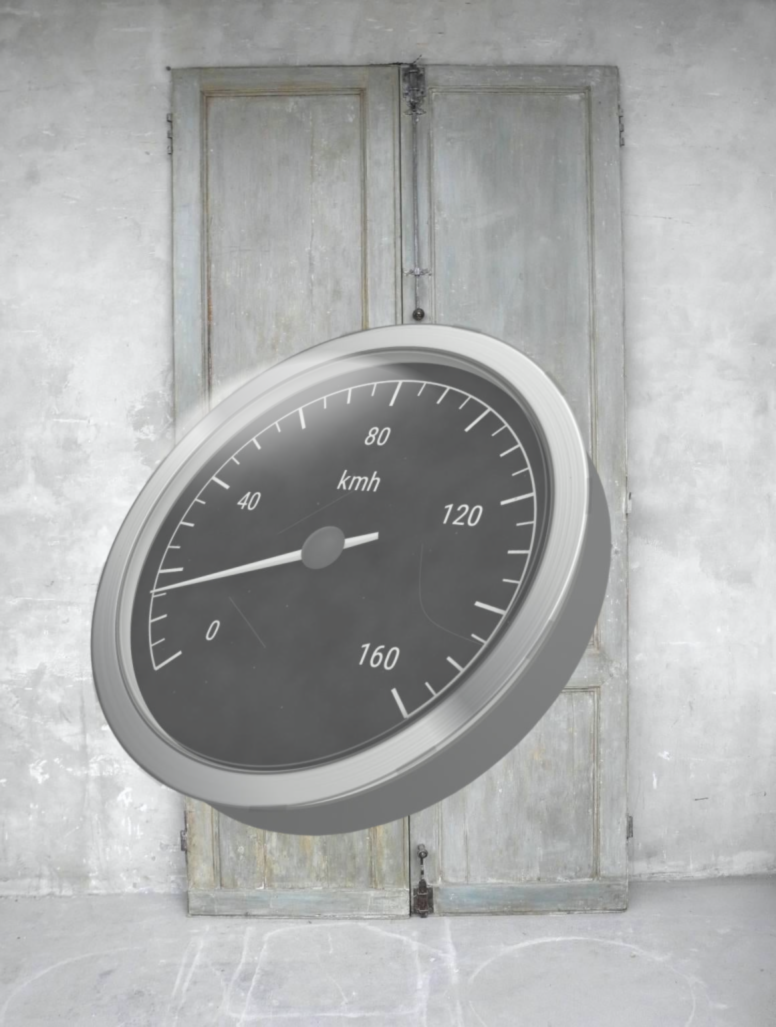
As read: 15; km/h
